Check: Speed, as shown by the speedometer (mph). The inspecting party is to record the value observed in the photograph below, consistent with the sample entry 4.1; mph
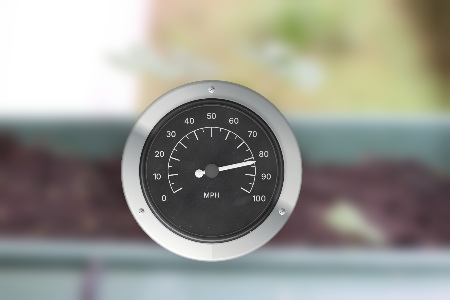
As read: 82.5; mph
